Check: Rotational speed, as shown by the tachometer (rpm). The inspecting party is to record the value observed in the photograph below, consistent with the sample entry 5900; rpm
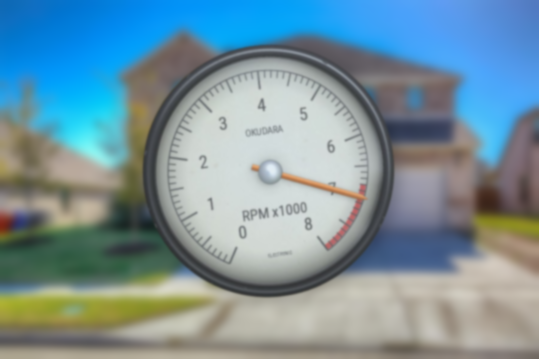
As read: 7000; rpm
